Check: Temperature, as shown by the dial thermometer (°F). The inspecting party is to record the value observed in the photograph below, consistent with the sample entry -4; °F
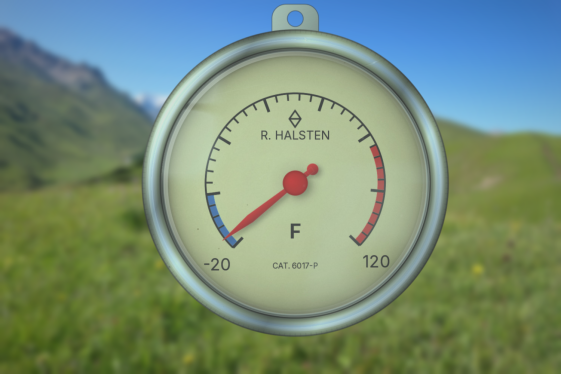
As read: -16; °F
